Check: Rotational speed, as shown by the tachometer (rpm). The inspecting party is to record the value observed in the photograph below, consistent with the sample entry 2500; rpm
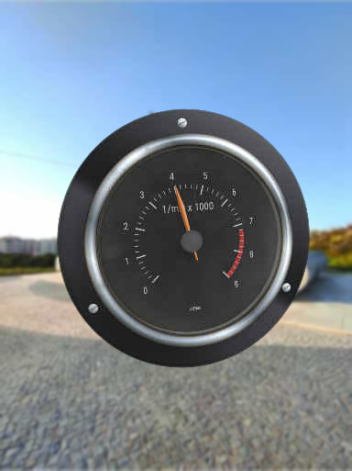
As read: 4000; rpm
